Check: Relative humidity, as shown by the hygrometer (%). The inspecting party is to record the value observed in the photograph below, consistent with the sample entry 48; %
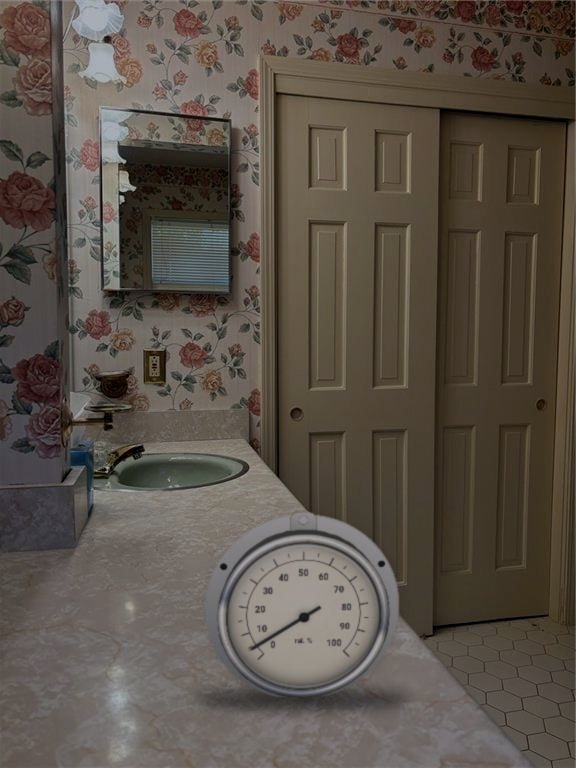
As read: 5; %
